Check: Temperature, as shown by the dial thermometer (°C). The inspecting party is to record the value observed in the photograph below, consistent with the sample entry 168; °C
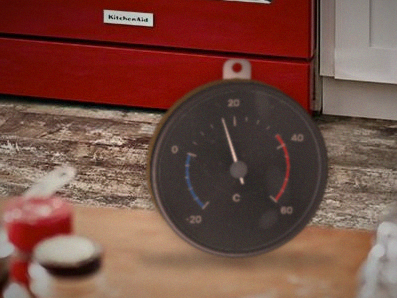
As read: 16; °C
